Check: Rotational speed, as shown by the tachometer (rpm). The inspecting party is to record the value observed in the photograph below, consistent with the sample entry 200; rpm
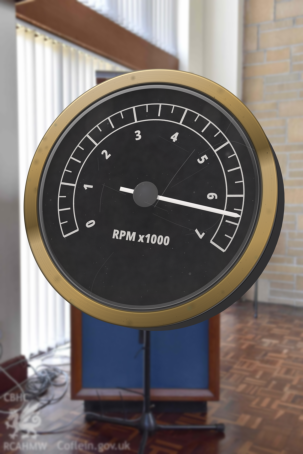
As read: 6375; rpm
